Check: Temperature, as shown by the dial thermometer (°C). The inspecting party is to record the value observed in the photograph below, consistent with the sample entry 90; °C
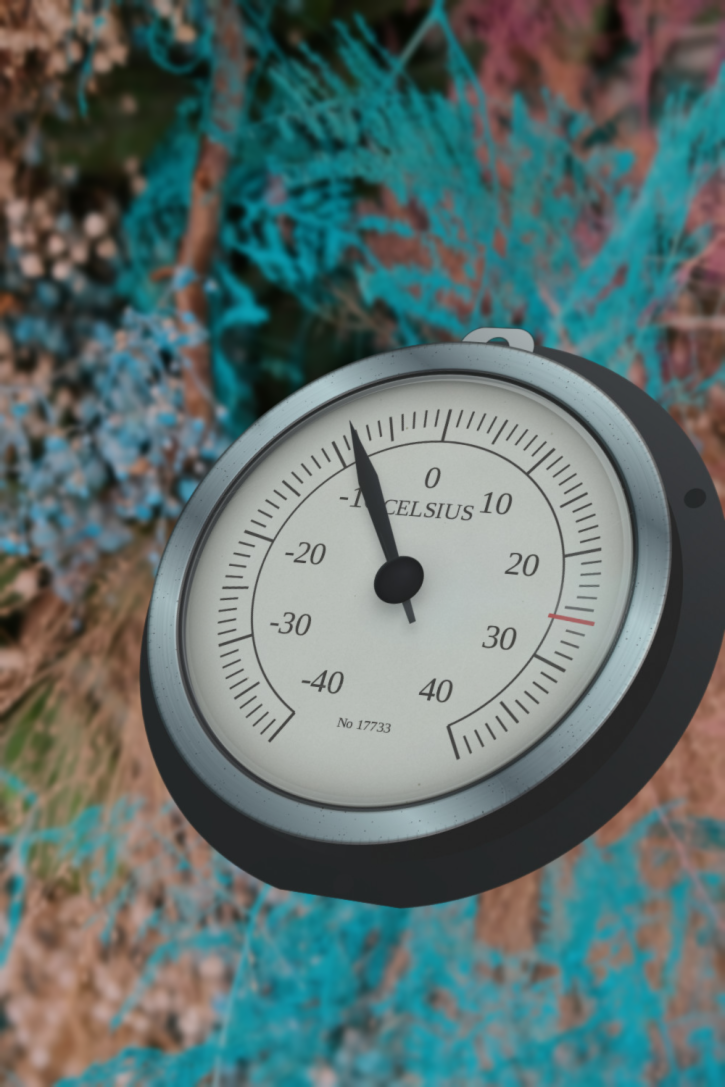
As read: -8; °C
